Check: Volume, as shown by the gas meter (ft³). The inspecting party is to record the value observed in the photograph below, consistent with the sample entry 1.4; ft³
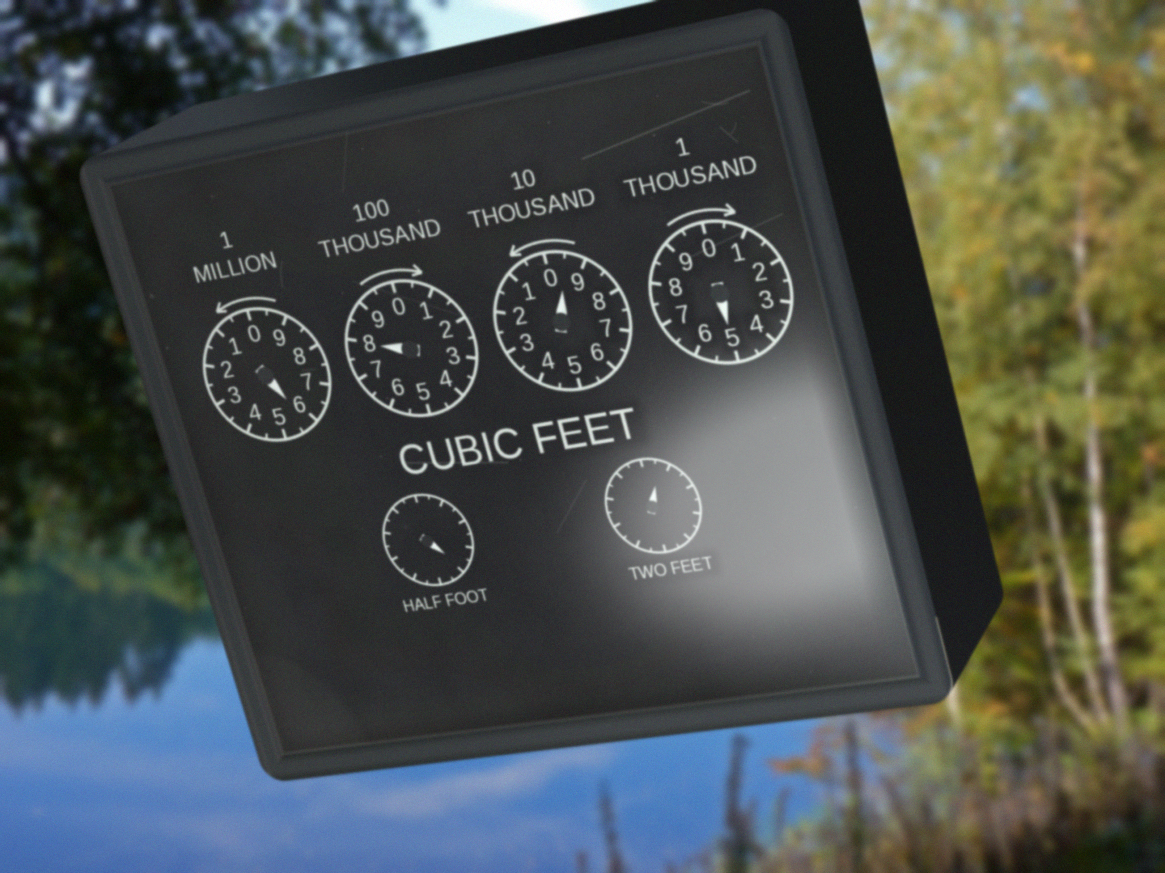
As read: 579500; ft³
